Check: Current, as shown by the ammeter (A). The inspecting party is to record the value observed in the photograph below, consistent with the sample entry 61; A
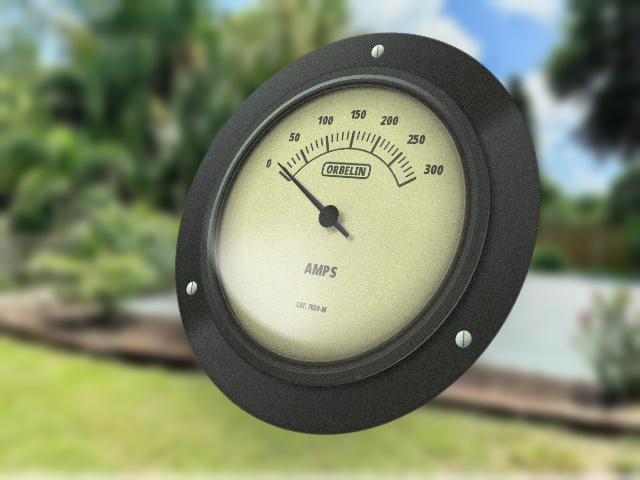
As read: 10; A
